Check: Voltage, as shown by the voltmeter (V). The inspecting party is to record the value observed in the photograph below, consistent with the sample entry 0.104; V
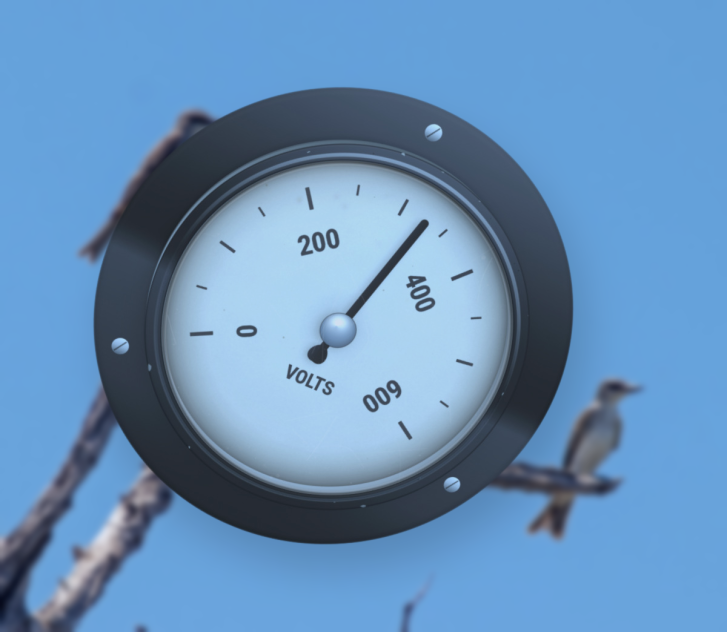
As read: 325; V
